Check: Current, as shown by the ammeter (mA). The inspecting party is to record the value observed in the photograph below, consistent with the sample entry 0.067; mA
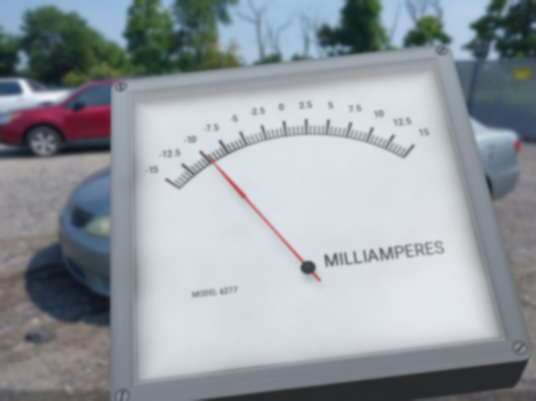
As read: -10; mA
